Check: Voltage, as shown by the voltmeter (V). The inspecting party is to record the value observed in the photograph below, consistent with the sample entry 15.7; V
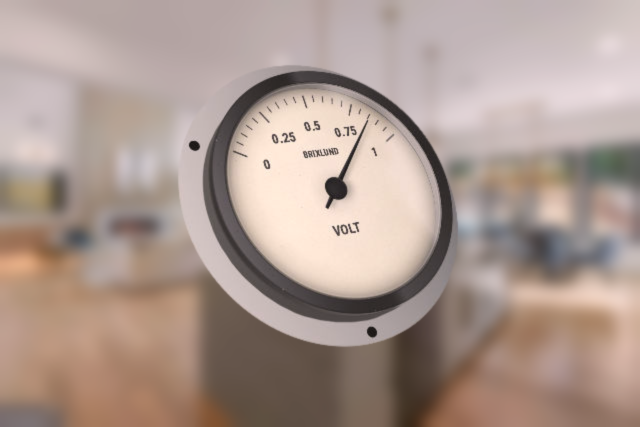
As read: 0.85; V
